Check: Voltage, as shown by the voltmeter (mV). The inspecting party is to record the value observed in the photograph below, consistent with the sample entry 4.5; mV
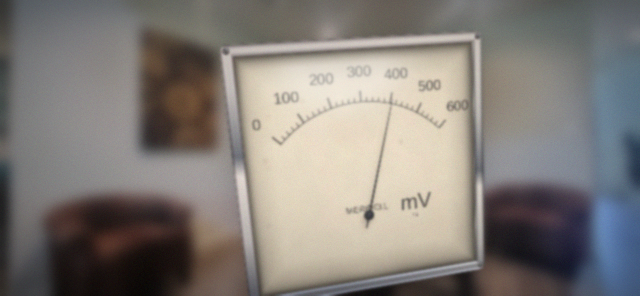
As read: 400; mV
